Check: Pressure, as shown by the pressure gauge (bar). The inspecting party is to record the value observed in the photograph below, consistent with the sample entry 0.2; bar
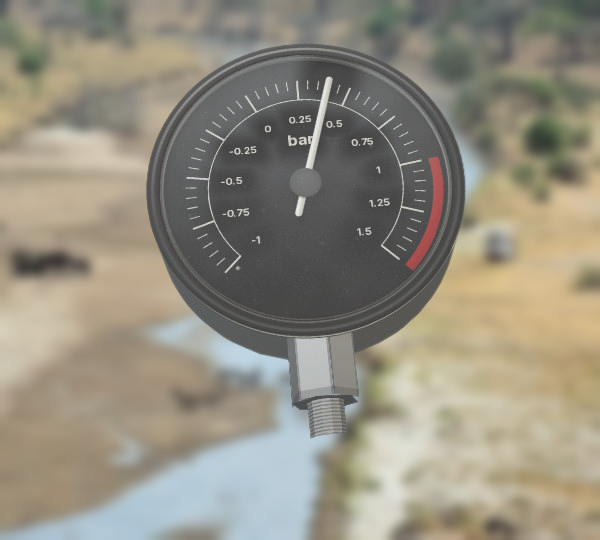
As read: 0.4; bar
